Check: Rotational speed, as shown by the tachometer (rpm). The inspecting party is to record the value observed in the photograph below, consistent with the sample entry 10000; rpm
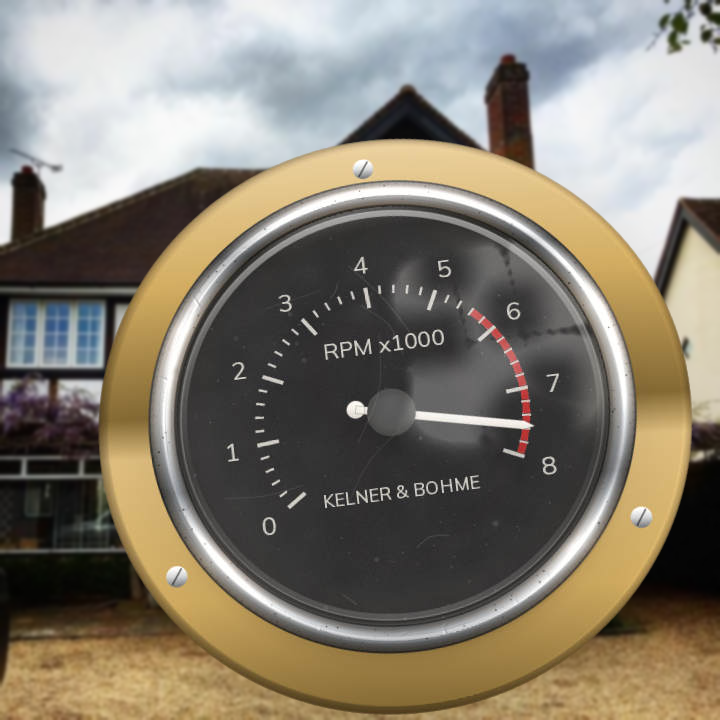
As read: 7600; rpm
